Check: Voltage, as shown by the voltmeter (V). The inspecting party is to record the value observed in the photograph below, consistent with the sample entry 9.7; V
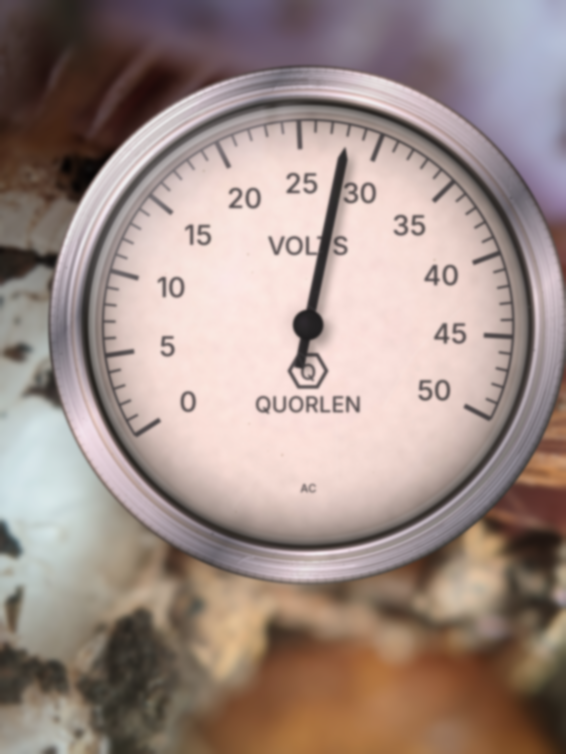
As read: 28; V
